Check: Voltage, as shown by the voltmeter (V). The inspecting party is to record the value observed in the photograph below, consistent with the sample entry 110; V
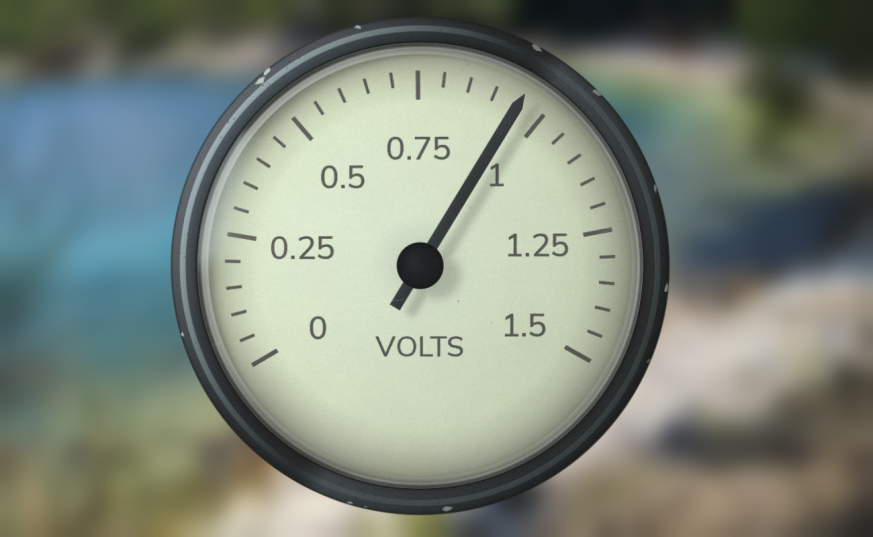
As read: 0.95; V
